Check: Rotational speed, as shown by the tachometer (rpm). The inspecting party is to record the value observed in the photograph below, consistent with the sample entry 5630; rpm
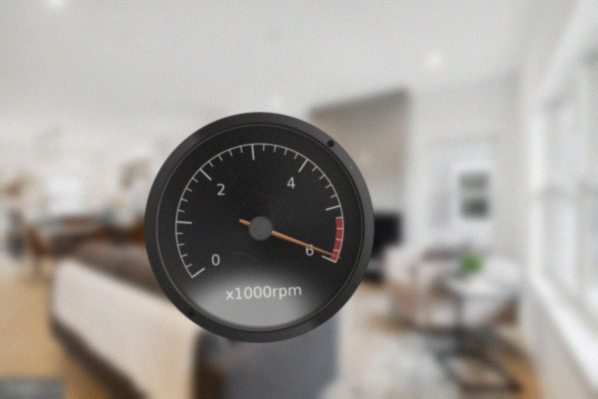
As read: 5900; rpm
